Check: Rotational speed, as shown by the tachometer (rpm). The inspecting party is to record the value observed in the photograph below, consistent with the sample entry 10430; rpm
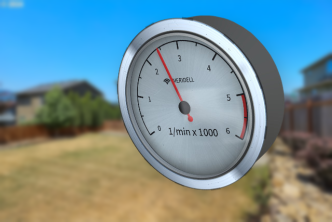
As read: 2500; rpm
